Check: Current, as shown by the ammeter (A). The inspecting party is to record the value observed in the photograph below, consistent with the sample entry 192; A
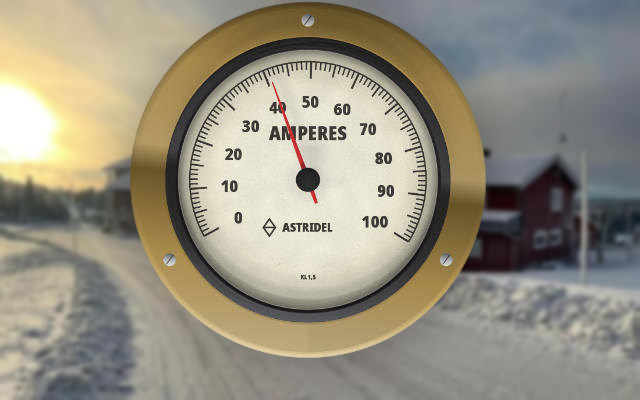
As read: 41; A
